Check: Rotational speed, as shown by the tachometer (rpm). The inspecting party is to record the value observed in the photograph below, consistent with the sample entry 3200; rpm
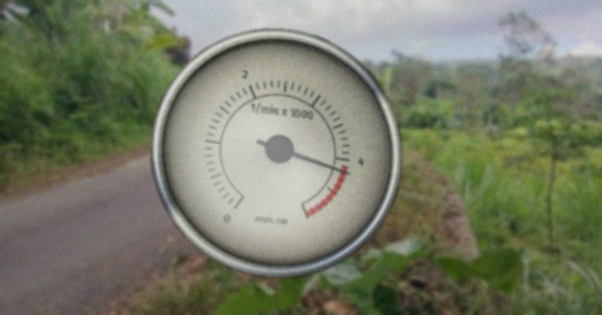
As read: 4200; rpm
